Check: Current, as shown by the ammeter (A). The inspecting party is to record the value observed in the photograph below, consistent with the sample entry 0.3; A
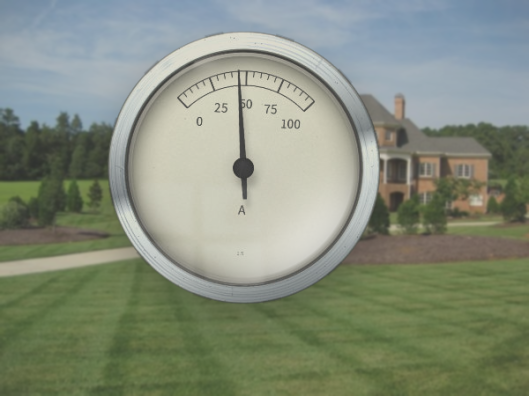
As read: 45; A
